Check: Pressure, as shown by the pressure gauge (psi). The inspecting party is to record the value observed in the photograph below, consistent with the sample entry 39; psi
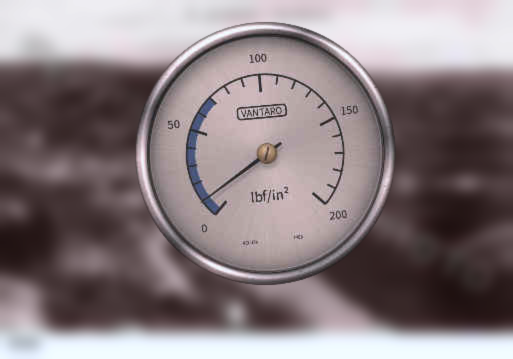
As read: 10; psi
